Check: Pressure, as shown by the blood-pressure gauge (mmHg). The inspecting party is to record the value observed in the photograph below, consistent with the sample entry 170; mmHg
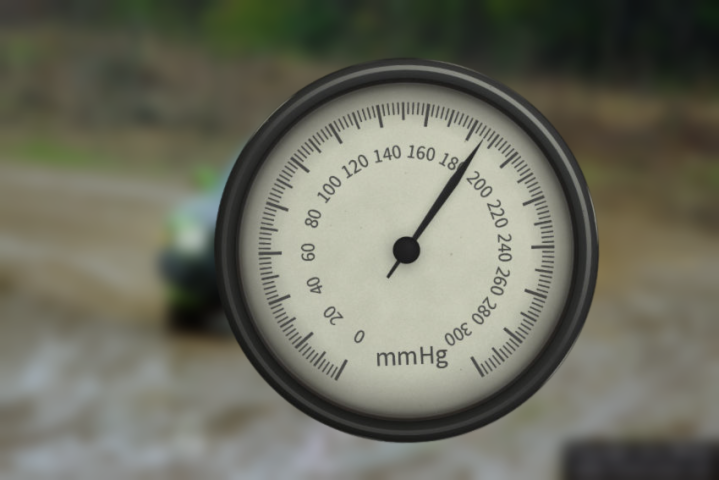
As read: 186; mmHg
